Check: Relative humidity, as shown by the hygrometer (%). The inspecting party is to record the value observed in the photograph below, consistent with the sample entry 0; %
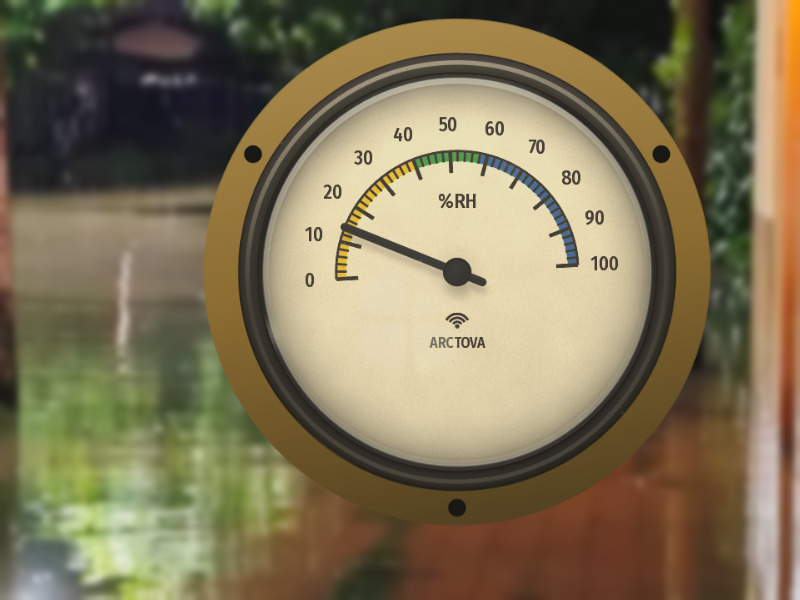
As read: 14; %
